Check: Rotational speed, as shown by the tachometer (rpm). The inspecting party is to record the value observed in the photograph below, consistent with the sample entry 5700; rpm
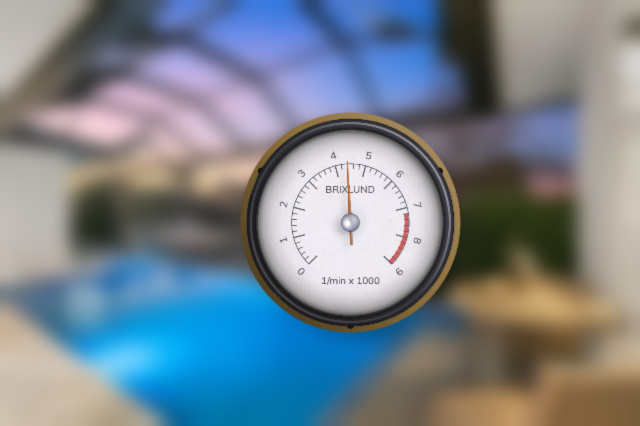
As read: 4400; rpm
